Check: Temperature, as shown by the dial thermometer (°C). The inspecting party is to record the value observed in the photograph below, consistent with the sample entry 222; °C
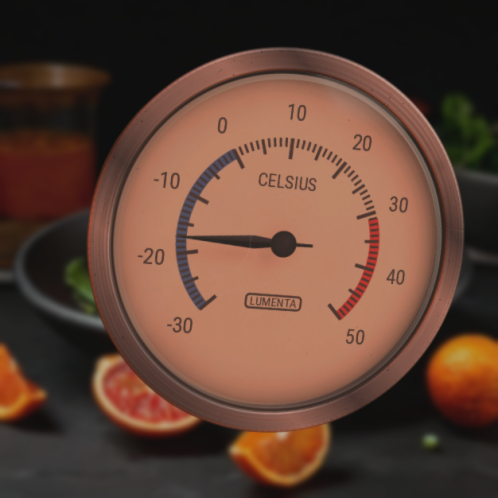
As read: -17; °C
